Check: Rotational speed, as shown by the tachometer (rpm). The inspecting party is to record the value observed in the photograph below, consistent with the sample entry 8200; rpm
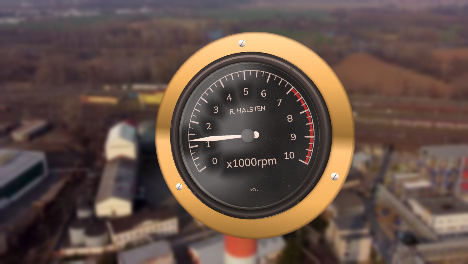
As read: 1250; rpm
